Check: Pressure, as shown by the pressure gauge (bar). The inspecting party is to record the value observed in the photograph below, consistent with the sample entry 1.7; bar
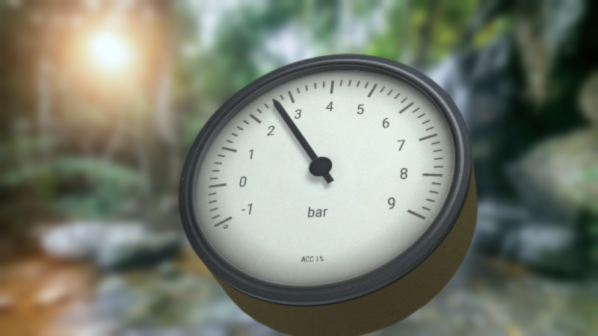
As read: 2.6; bar
